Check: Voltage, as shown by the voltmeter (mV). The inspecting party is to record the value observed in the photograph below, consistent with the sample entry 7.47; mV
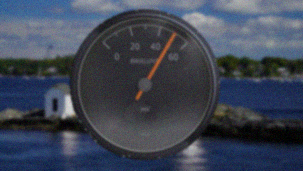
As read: 50; mV
